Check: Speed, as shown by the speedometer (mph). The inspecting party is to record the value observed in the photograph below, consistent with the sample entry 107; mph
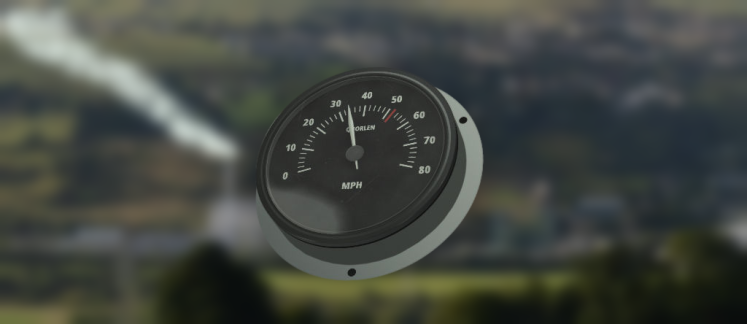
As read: 34; mph
